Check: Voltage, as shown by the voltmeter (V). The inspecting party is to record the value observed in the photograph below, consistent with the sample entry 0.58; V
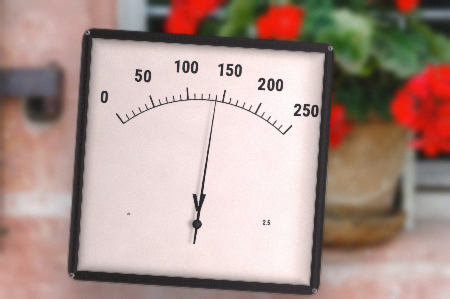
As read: 140; V
